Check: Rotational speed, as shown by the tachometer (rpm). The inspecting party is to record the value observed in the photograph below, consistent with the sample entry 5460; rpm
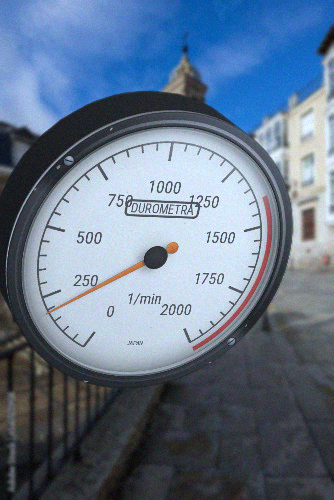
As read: 200; rpm
